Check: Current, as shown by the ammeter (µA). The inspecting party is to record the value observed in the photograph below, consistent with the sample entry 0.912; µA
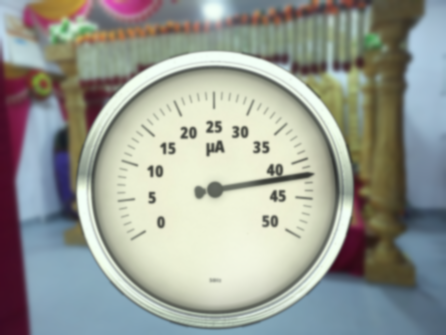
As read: 42; µA
